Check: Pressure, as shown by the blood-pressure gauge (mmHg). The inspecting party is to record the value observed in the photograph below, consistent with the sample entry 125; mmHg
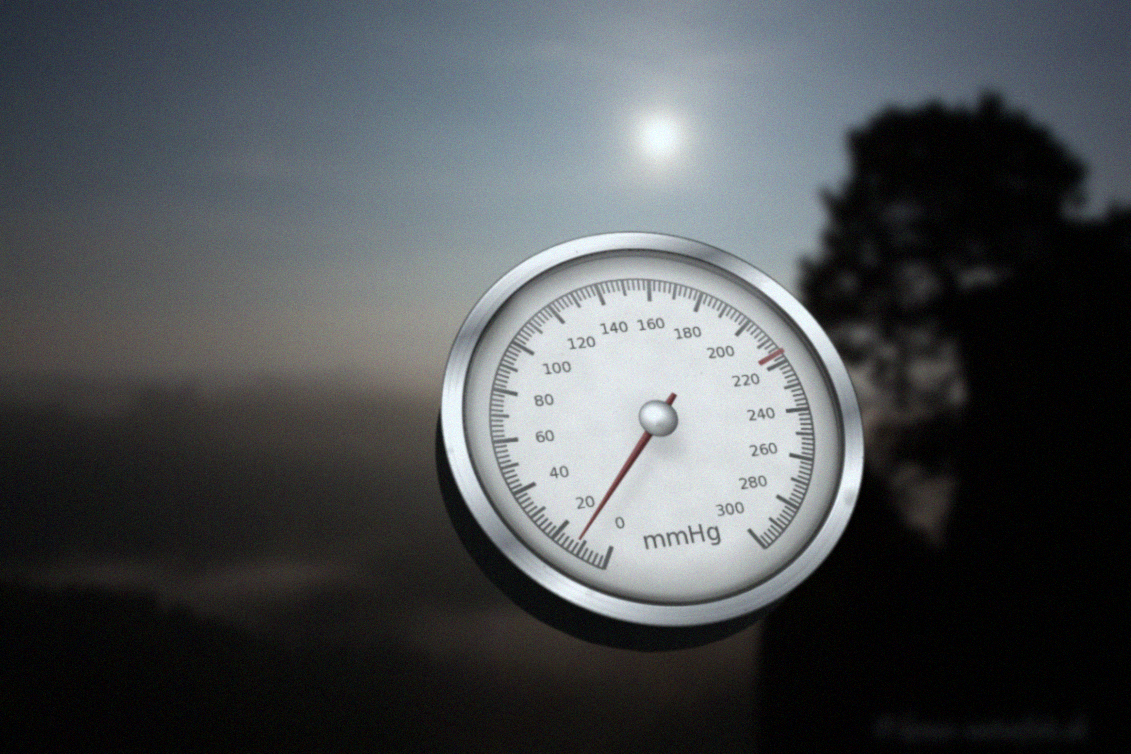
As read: 12; mmHg
